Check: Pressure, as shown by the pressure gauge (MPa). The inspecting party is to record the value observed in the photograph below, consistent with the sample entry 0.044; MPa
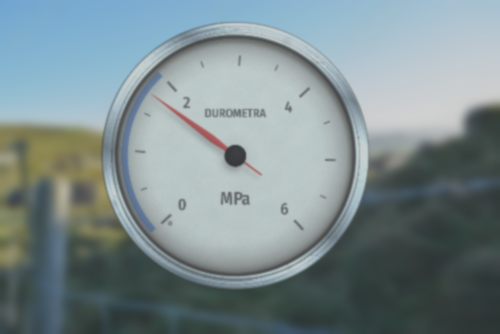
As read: 1.75; MPa
